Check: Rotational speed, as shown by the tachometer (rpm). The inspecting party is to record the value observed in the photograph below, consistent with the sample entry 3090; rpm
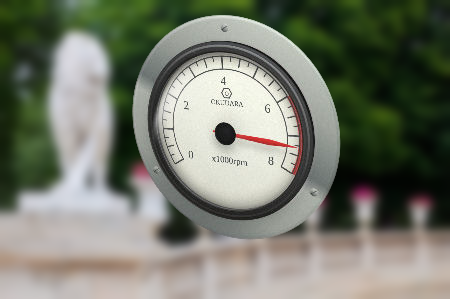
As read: 7250; rpm
